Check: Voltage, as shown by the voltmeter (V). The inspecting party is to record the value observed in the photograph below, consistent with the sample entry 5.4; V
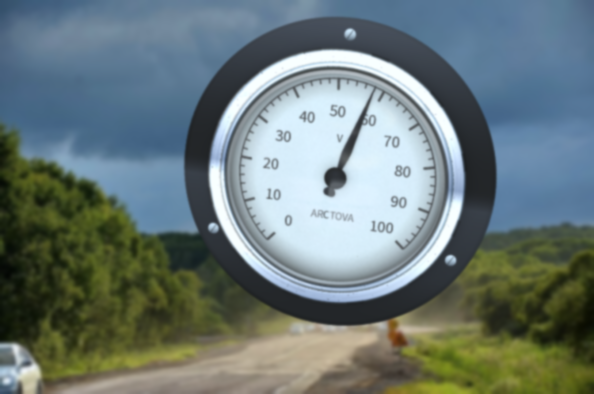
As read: 58; V
